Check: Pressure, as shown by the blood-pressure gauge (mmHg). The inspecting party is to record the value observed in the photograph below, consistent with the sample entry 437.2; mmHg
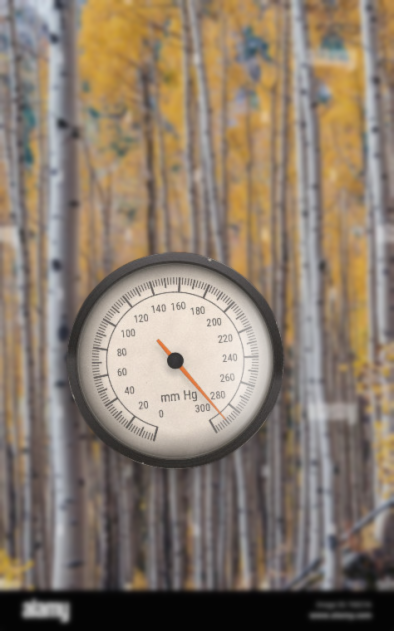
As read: 290; mmHg
